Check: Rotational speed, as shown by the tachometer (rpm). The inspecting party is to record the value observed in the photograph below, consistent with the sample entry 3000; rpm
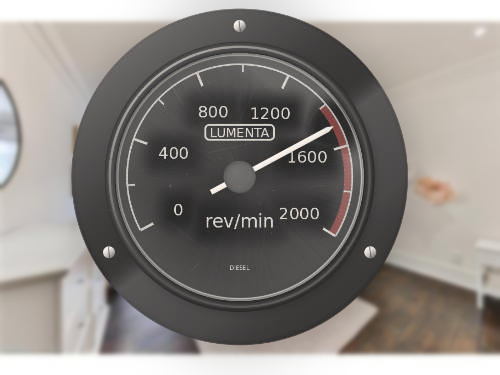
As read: 1500; rpm
